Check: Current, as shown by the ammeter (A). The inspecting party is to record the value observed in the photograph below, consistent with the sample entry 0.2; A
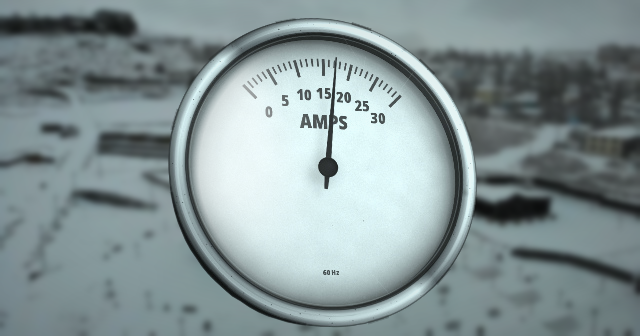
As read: 17; A
